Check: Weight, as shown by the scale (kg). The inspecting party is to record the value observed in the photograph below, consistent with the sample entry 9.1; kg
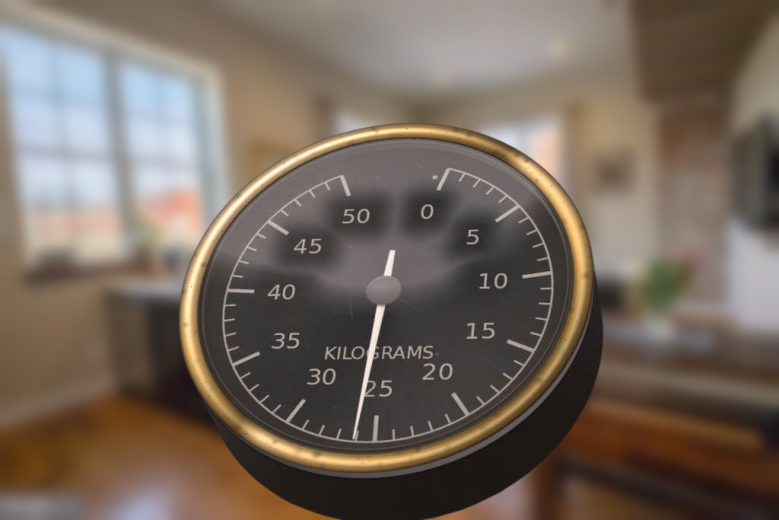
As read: 26; kg
